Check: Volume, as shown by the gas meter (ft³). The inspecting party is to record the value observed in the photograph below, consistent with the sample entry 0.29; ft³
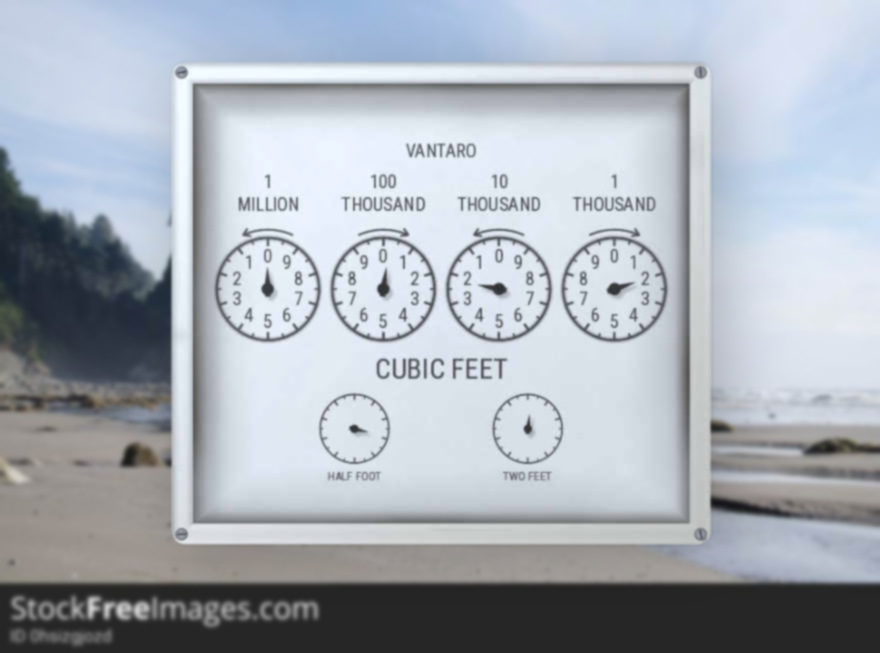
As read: 2200; ft³
